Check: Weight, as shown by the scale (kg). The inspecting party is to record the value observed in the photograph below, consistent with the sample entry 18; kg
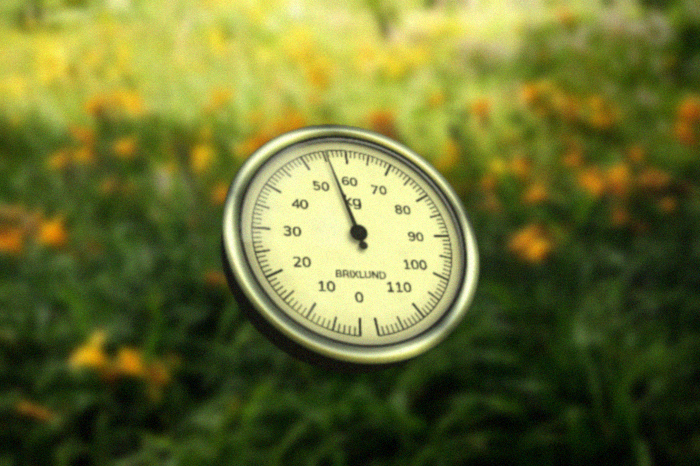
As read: 55; kg
